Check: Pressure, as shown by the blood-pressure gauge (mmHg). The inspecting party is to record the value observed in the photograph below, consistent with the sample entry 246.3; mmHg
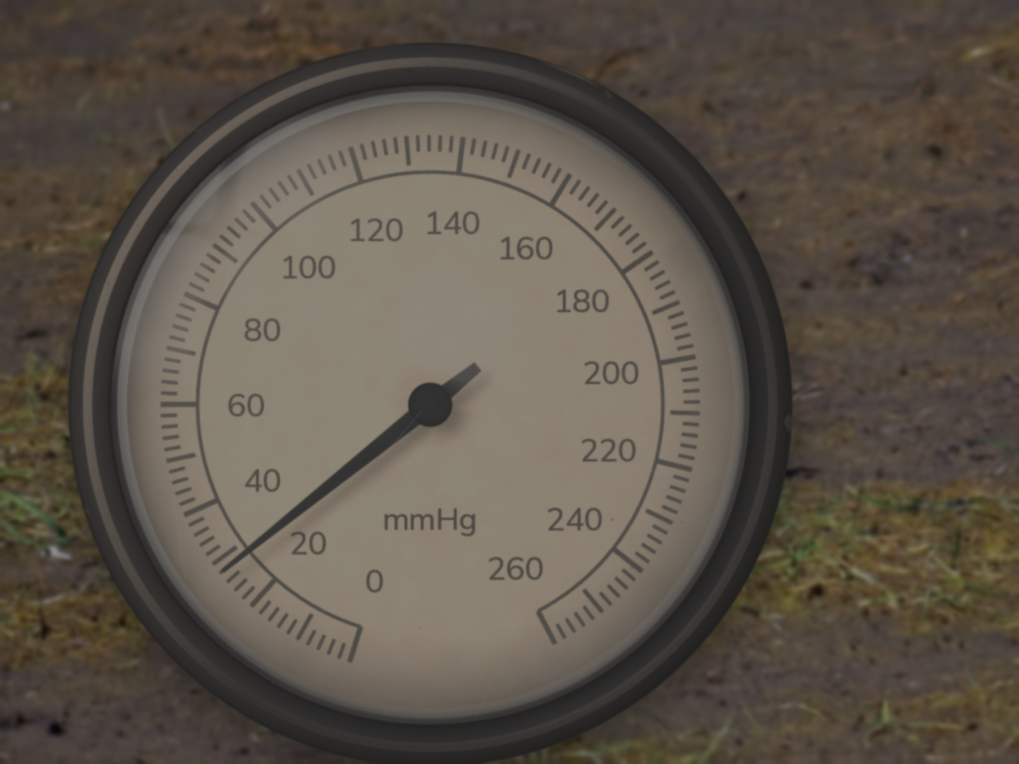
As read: 28; mmHg
